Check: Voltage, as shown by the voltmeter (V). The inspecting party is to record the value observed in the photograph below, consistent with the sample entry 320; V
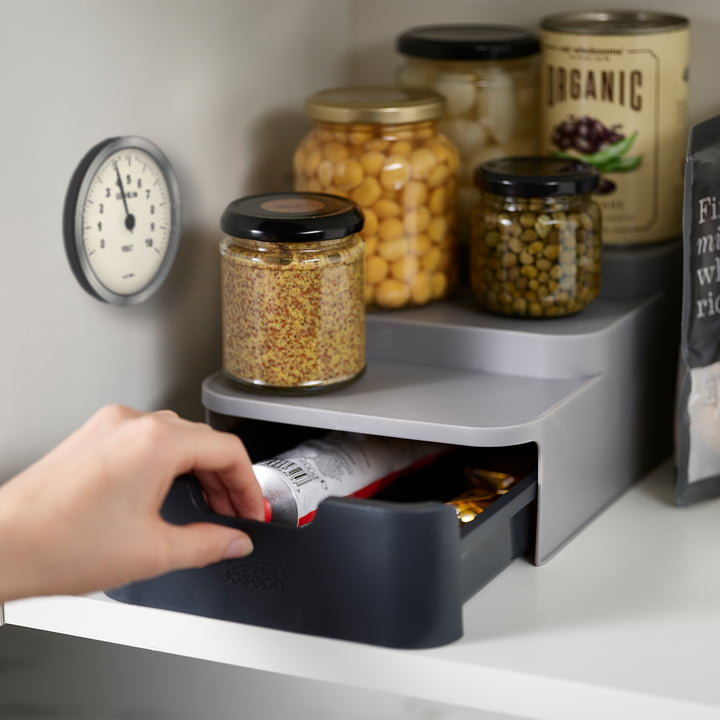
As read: 4; V
